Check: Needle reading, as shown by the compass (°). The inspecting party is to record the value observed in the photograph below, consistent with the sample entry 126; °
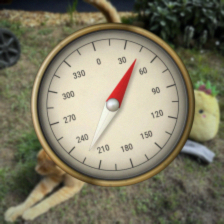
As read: 45; °
